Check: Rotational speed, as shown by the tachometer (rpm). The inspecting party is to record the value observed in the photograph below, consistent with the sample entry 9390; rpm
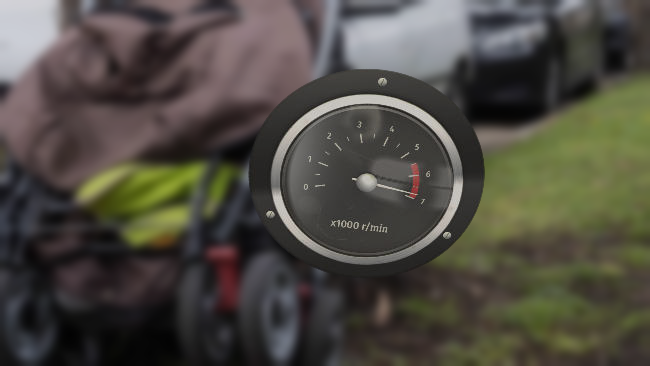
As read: 6750; rpm
